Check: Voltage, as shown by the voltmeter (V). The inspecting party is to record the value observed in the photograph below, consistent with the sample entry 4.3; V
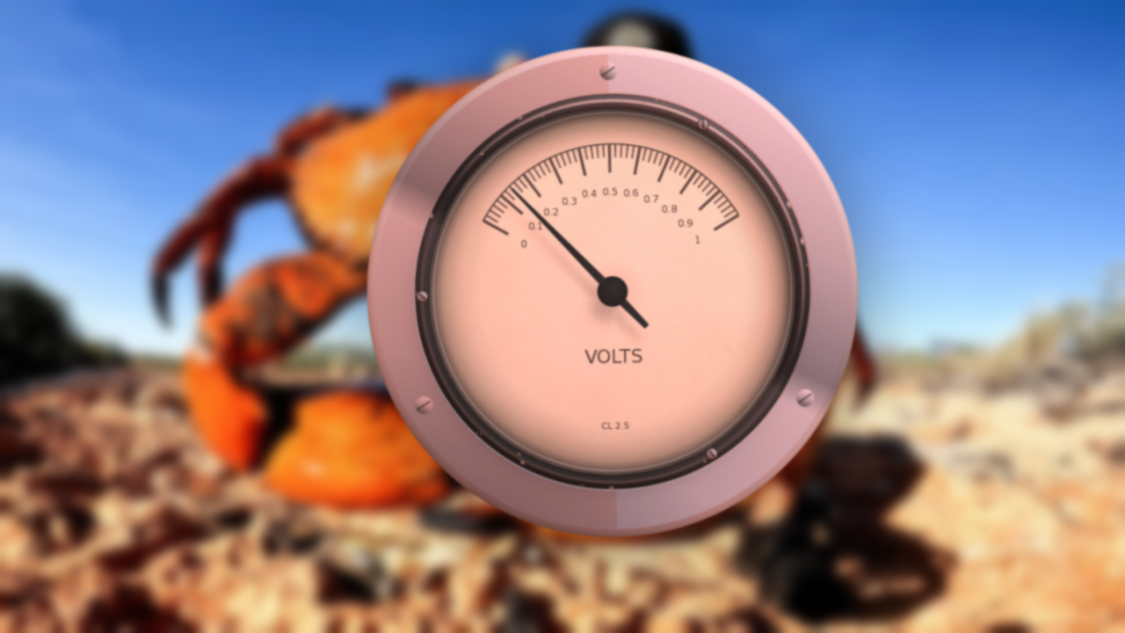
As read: 0.14; V
